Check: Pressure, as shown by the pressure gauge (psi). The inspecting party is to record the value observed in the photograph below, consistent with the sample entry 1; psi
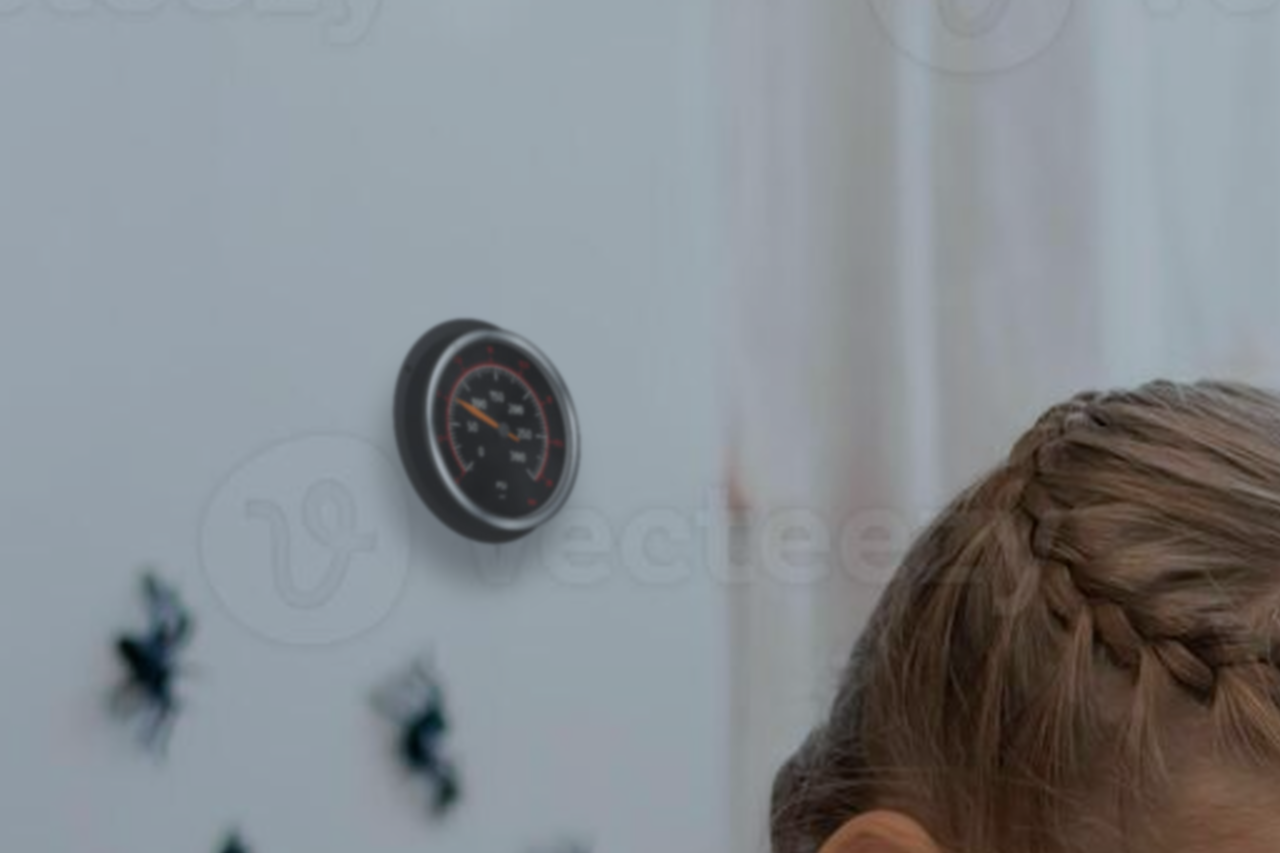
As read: 75; psi
